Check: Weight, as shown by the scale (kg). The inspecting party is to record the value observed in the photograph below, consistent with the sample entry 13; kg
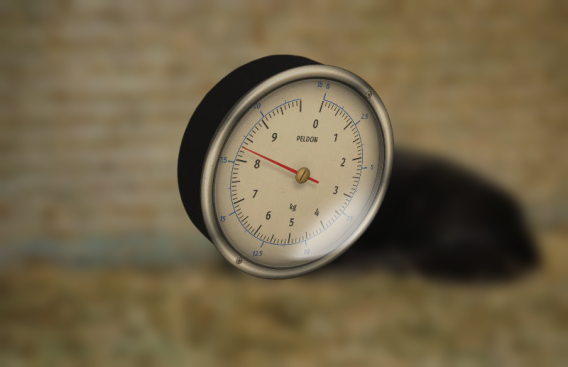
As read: 8.3; kg
